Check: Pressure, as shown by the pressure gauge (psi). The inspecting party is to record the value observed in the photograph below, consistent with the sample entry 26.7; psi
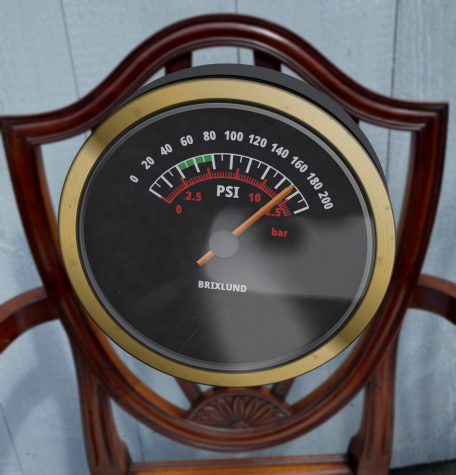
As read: 170; psi
